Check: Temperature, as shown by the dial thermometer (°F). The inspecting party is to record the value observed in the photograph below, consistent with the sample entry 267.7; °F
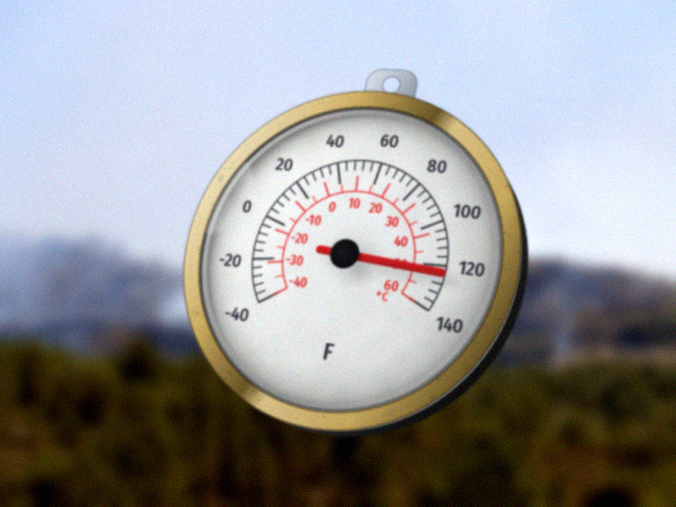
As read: 124; °F
